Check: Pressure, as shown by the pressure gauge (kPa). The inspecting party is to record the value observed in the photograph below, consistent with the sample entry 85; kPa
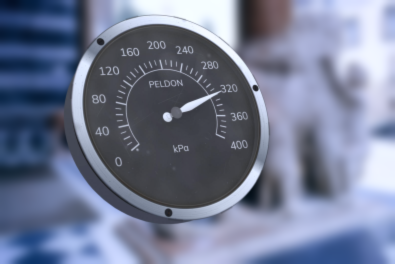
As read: 320; kPa
